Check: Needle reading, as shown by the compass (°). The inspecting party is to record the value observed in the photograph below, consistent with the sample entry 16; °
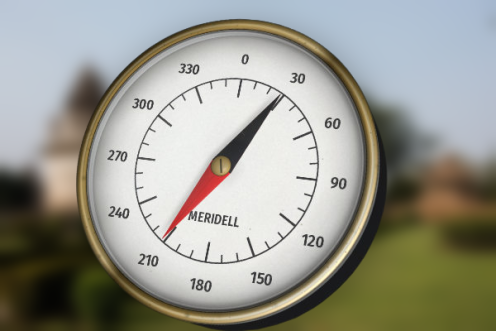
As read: 210; °
